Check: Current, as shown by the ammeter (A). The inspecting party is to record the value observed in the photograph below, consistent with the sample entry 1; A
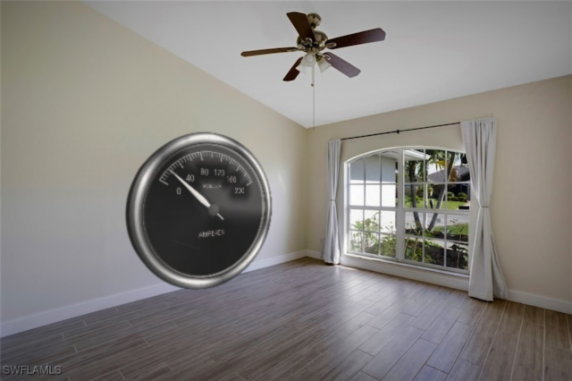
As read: 20; A
